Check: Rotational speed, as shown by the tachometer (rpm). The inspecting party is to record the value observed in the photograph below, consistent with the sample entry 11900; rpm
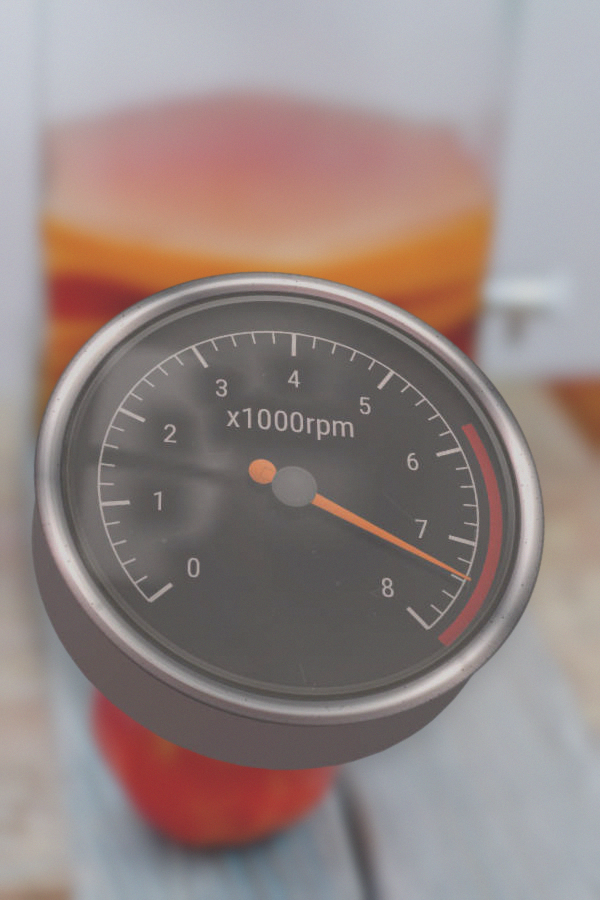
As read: 7400; rpm
